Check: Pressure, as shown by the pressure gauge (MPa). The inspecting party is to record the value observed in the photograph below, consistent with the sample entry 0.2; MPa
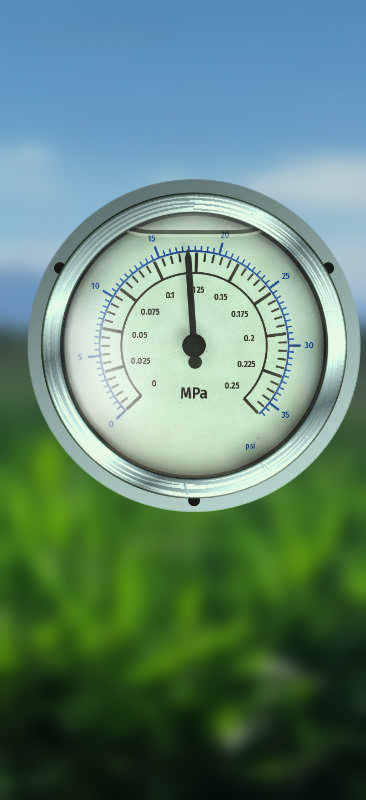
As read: 0.12; MPa
